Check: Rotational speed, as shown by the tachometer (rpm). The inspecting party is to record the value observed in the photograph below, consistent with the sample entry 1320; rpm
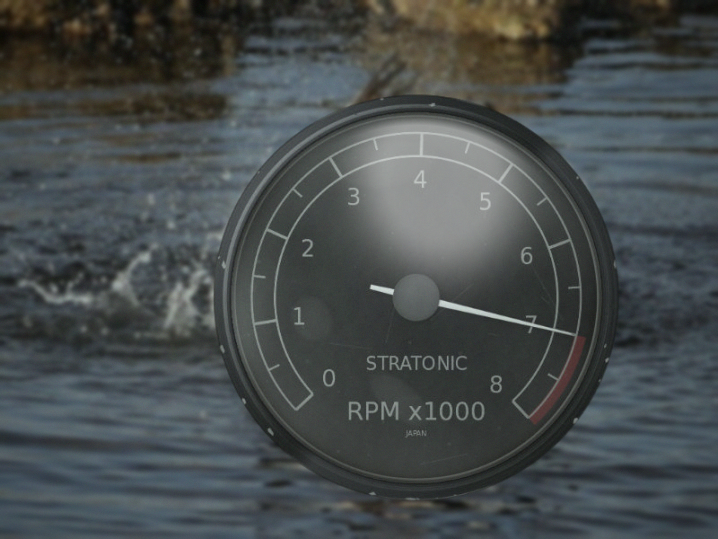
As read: 7000; rpm
